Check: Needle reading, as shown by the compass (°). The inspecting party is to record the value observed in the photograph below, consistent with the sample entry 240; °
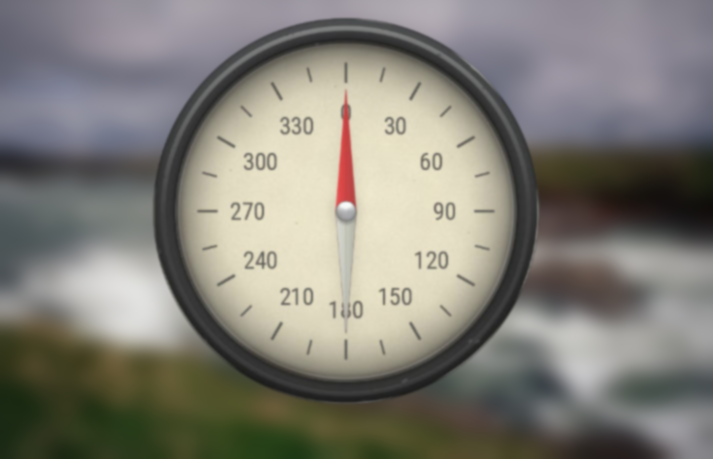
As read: 0; °
